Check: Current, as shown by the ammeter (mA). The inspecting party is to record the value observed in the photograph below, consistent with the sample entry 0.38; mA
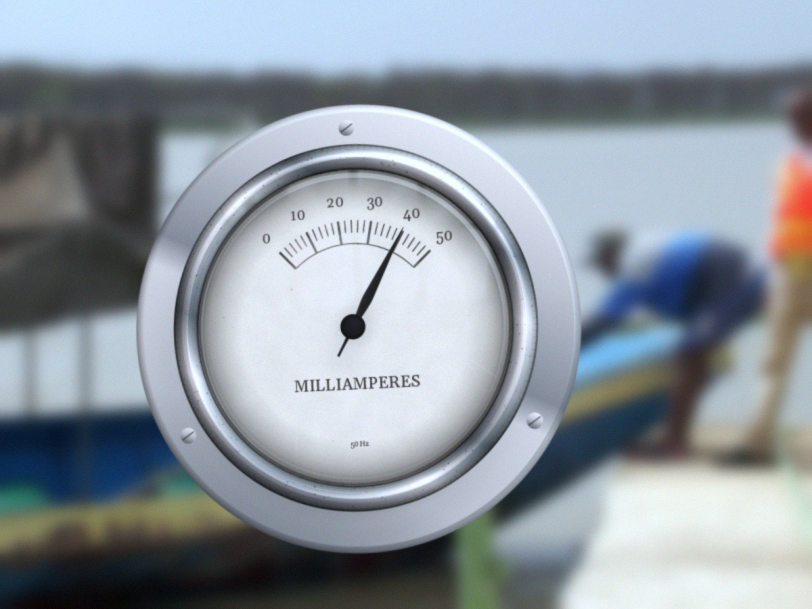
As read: 40; mA
